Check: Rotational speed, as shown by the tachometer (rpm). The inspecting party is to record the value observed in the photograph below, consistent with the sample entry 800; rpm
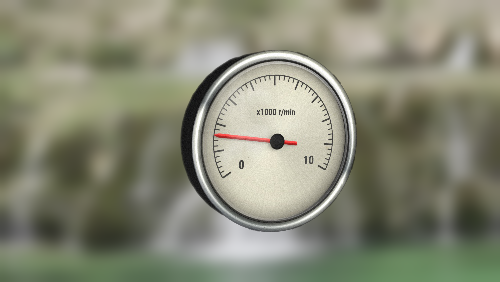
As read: 1600; rpm
